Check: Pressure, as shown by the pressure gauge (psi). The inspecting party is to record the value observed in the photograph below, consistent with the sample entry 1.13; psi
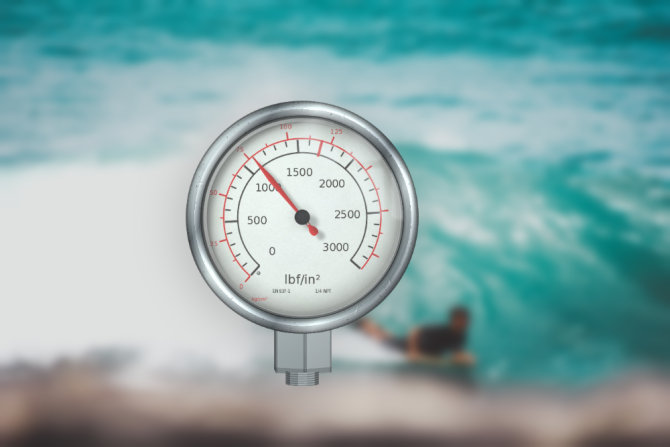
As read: 1100; psi
